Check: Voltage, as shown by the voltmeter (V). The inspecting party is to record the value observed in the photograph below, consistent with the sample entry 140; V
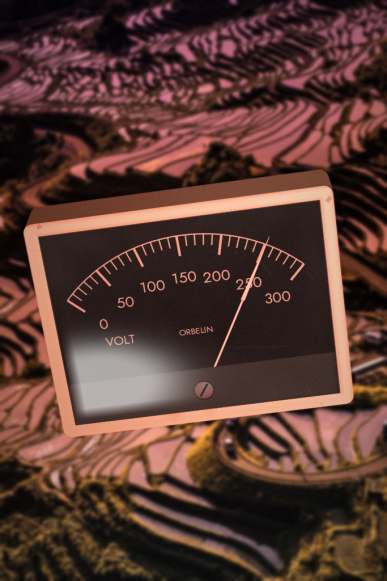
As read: 250; V
